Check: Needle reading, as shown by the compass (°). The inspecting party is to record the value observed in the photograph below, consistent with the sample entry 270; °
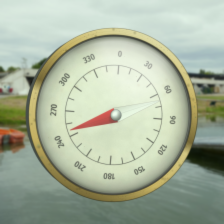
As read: 247.5; °
